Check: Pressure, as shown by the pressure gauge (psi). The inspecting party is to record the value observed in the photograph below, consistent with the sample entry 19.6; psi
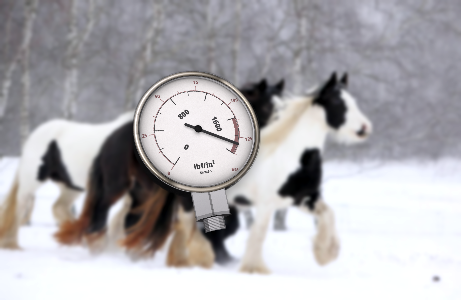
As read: 1900; psi
